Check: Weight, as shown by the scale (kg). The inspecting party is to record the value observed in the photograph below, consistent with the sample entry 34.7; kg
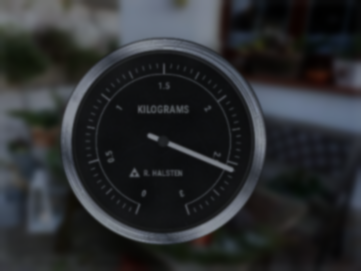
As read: 2.55; kg
